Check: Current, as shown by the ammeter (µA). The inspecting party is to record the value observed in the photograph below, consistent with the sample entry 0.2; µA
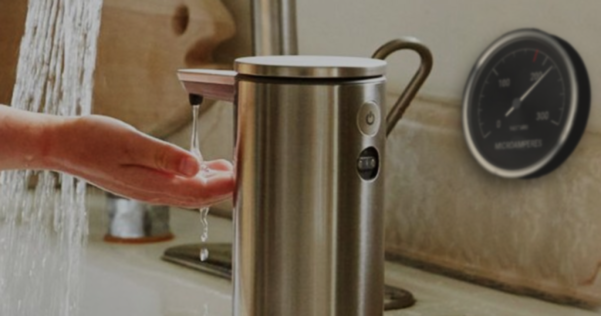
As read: 220; µA
